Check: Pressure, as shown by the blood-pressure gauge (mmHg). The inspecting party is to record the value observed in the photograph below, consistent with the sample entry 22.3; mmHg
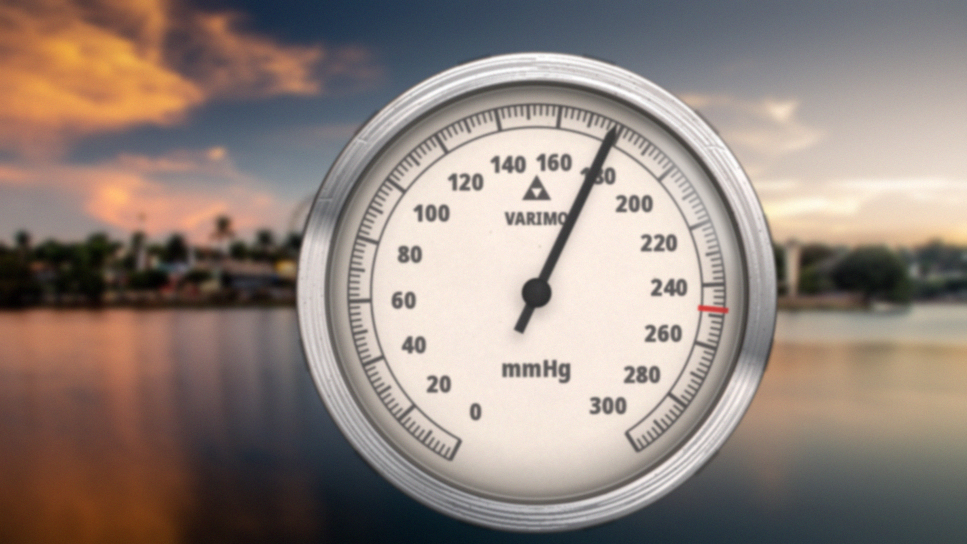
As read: 178; mmHg
